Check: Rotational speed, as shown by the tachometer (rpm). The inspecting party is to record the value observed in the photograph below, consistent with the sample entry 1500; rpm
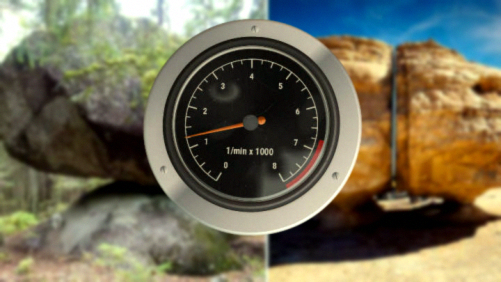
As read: 1250; rpm
